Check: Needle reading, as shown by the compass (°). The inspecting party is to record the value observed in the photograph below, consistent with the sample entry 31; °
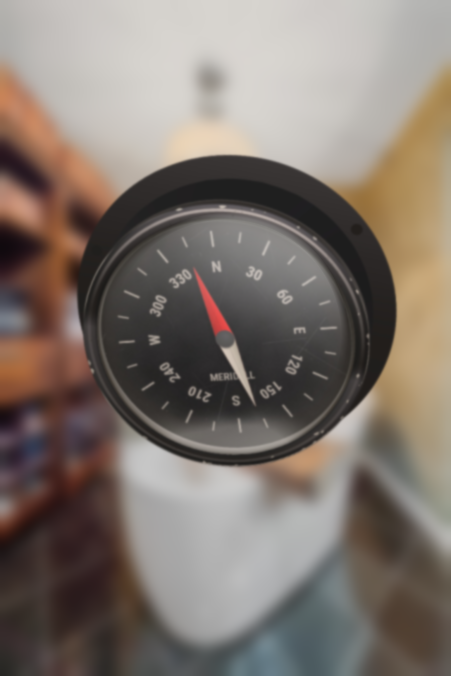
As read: 345; °
